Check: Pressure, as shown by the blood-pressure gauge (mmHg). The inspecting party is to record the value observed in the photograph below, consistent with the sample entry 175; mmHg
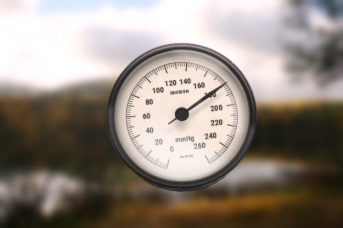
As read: 180; mmHg
